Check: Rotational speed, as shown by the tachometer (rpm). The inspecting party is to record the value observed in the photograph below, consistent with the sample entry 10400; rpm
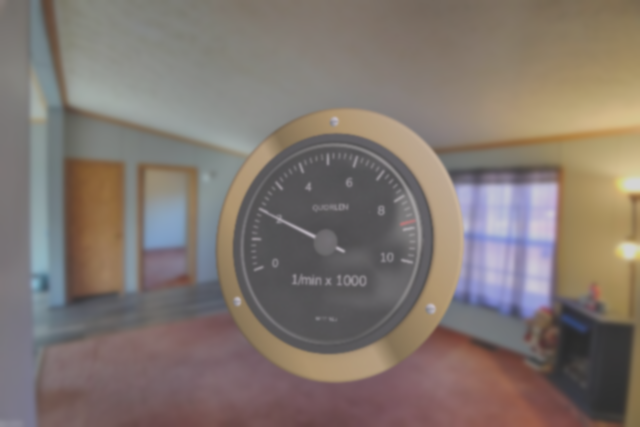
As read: 2000; rpm
